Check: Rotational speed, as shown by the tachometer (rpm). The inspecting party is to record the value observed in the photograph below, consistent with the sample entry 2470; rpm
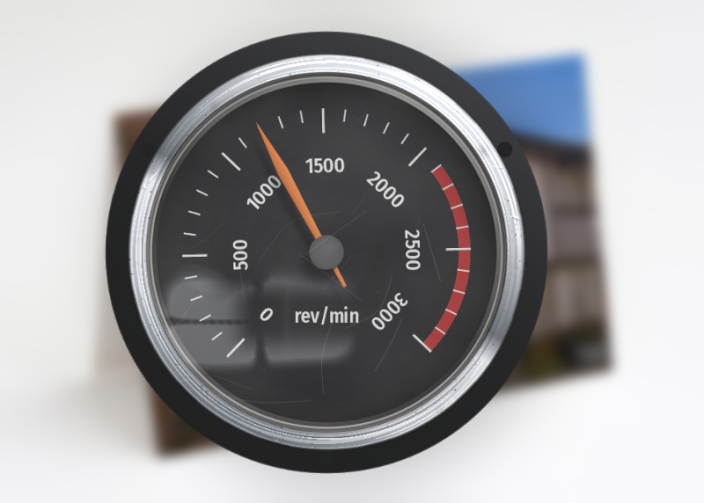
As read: 1200; rpm
